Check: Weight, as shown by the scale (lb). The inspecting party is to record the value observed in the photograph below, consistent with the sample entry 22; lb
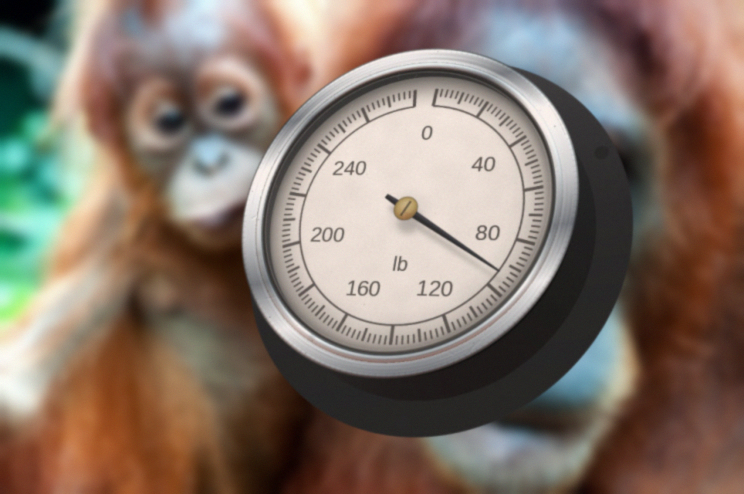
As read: 94; lb
